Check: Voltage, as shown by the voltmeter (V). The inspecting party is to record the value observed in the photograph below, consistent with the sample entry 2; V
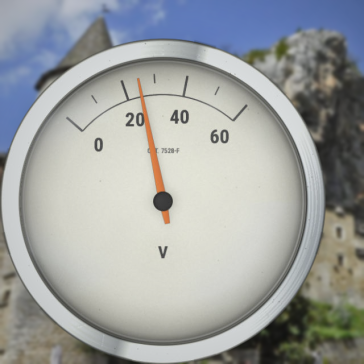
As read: 25; V
